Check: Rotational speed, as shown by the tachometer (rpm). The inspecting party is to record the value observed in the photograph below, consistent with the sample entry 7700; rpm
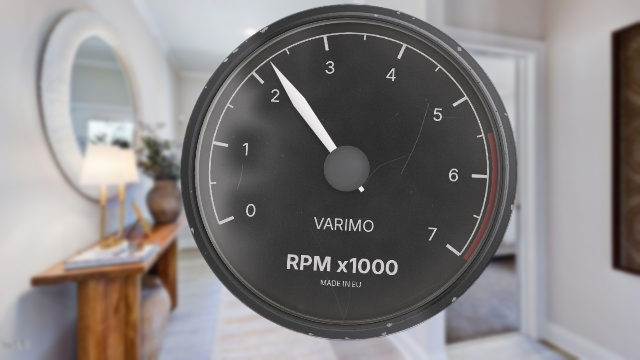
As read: 2250; rpm
